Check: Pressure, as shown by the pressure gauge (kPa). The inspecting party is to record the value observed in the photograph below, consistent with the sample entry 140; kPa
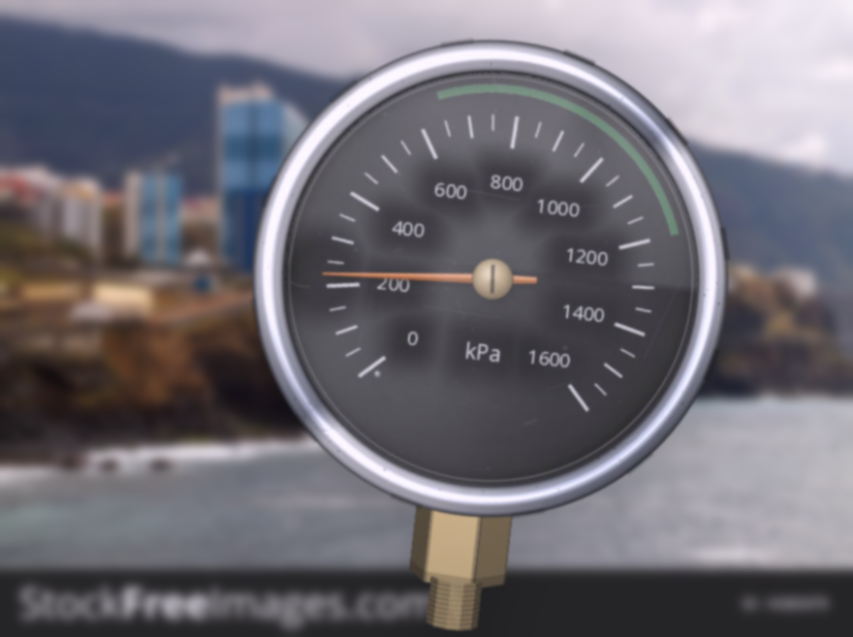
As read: 225; kPa
